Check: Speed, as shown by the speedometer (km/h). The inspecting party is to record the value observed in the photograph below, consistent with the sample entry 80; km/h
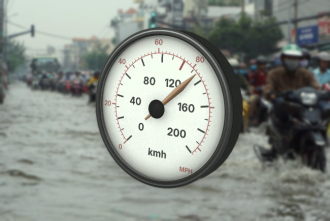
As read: 135; km/h
